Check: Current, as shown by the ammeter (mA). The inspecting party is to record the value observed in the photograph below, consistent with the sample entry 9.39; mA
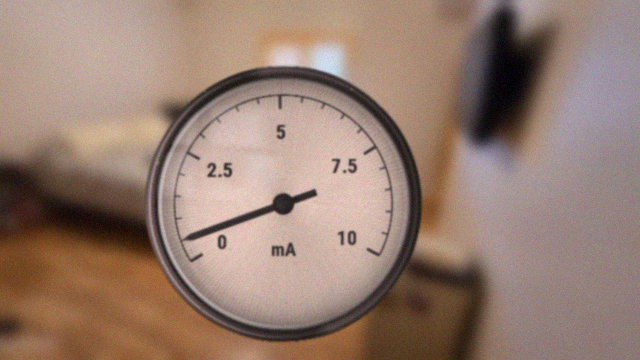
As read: 0.5; mA
